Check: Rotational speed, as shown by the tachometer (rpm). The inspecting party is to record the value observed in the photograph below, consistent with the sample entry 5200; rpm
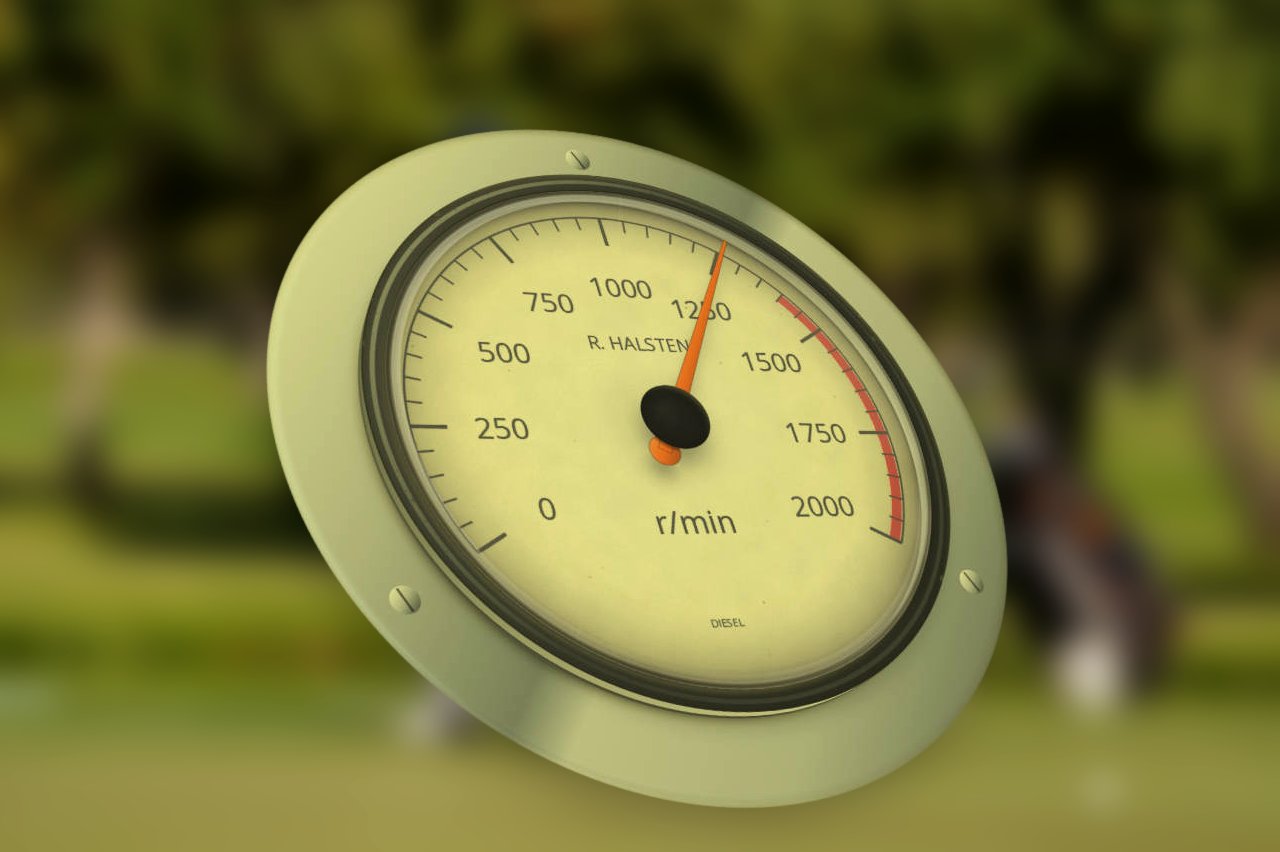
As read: 1250; rpm
